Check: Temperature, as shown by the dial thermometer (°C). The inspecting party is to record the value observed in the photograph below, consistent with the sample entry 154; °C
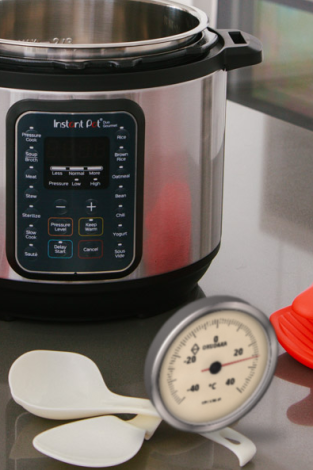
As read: 25; °C
